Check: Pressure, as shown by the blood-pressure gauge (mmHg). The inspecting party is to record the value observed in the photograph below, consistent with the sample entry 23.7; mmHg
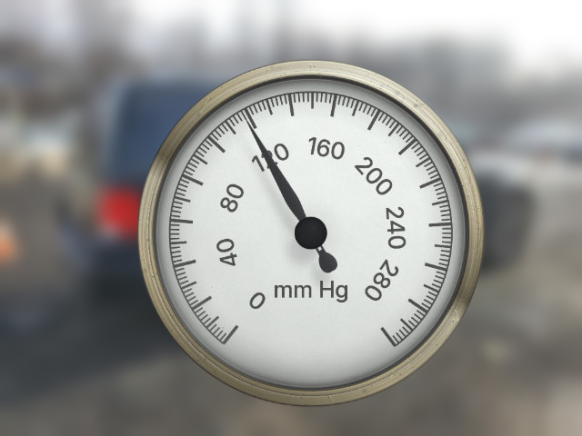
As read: 118; mmHg
